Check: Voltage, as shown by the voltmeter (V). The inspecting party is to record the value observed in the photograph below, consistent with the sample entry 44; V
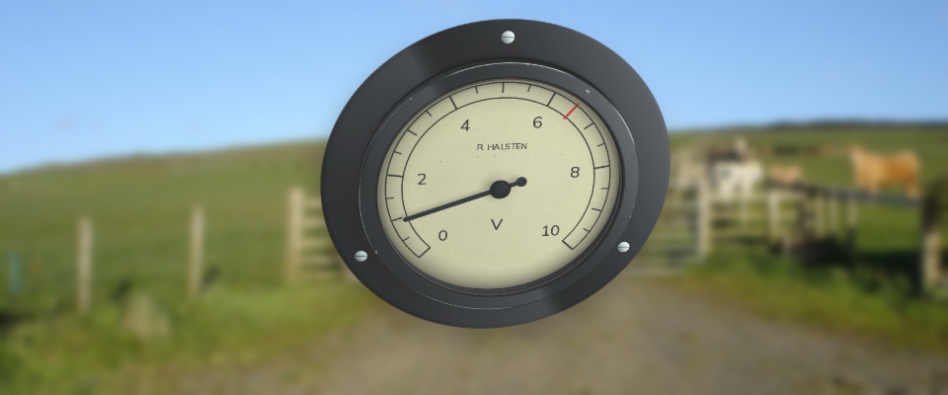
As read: 1; V
